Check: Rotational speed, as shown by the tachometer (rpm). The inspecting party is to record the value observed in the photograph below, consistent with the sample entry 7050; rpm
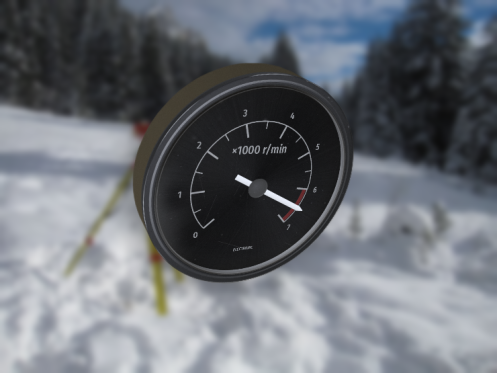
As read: 6500; rpm
